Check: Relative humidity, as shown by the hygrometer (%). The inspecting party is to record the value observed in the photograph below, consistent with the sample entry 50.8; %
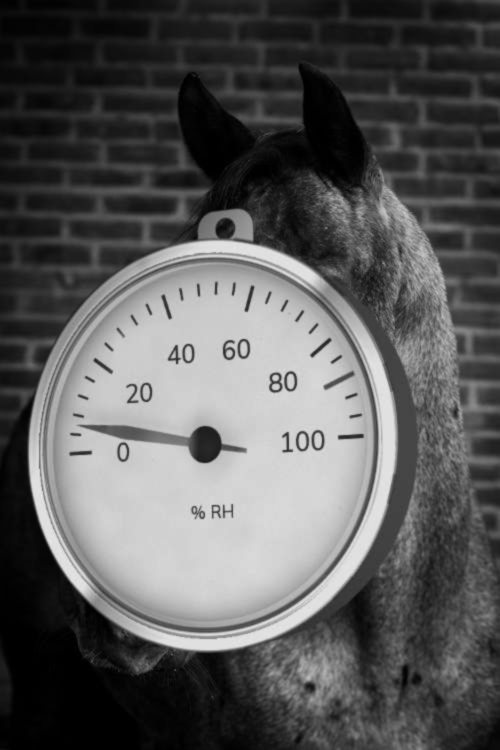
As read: 6; %
